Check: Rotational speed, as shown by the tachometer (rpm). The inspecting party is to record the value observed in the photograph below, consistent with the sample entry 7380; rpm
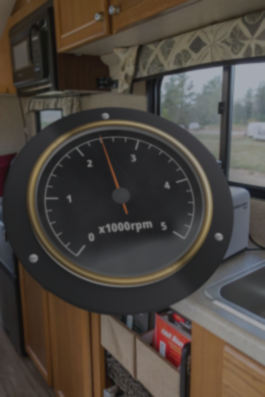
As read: 2400; rpm
